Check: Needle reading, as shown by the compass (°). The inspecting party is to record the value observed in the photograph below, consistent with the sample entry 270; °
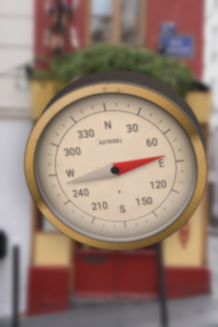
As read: 80; °
